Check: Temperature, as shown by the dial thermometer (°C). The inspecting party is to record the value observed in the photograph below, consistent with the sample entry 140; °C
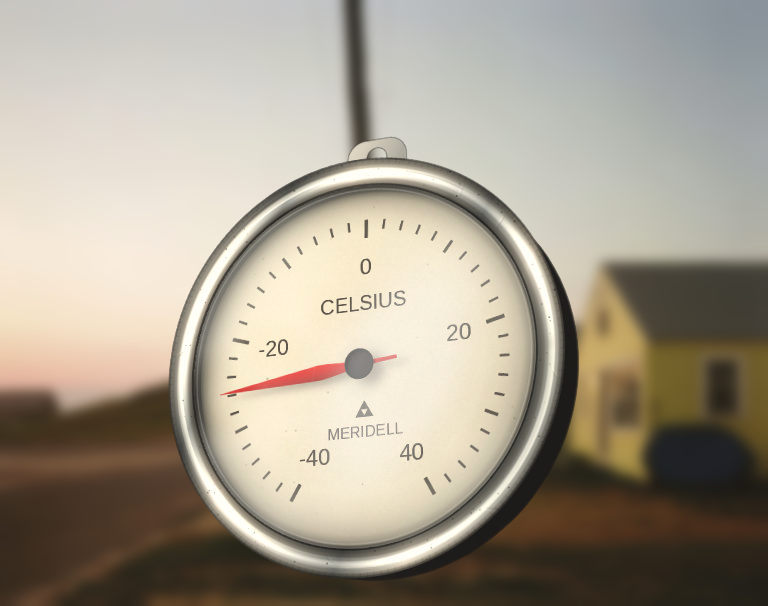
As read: -26; °C
